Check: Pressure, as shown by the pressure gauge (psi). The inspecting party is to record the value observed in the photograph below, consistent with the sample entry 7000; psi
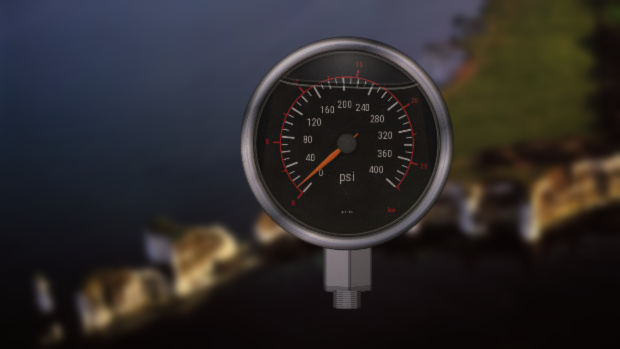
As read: 10; psi
